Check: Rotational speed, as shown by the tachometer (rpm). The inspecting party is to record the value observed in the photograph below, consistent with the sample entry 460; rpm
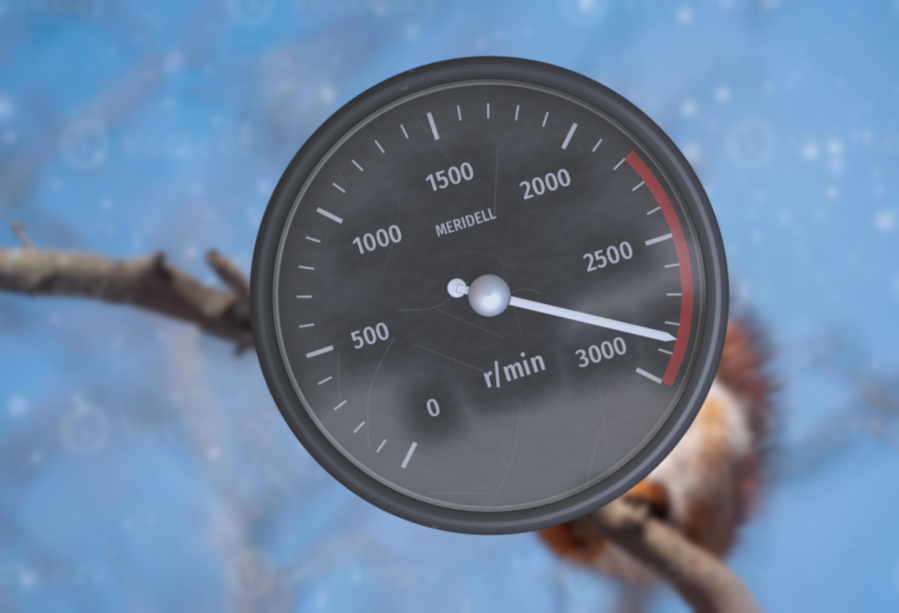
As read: 2850; rpm
